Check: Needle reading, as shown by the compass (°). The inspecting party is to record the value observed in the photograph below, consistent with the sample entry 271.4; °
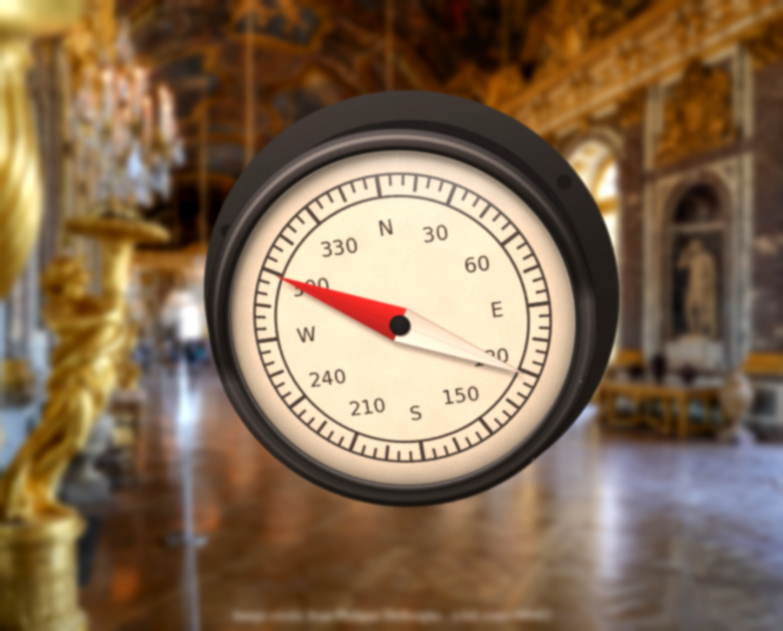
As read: 300; °
